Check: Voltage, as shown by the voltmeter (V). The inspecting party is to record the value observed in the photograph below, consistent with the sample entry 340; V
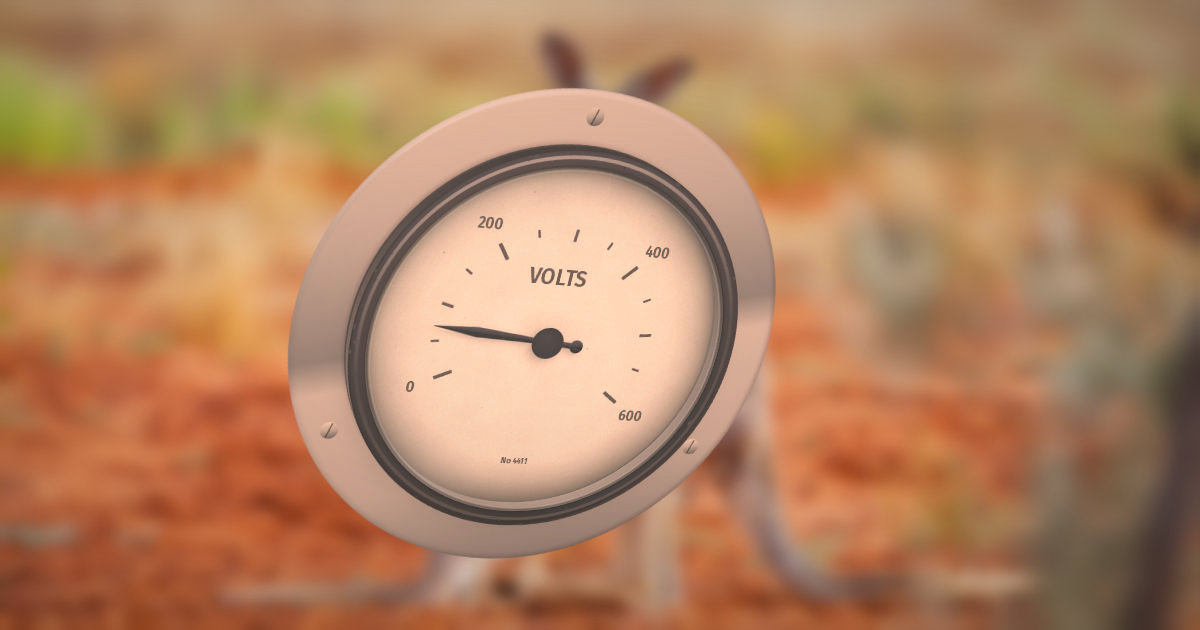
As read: 75; V
